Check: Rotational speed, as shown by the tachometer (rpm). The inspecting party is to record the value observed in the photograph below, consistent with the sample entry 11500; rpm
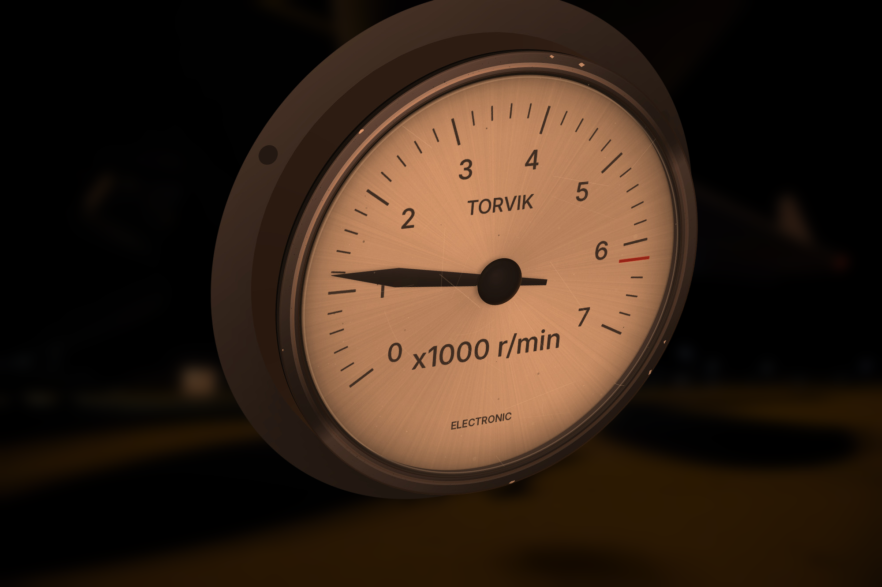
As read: 1200; rpm
